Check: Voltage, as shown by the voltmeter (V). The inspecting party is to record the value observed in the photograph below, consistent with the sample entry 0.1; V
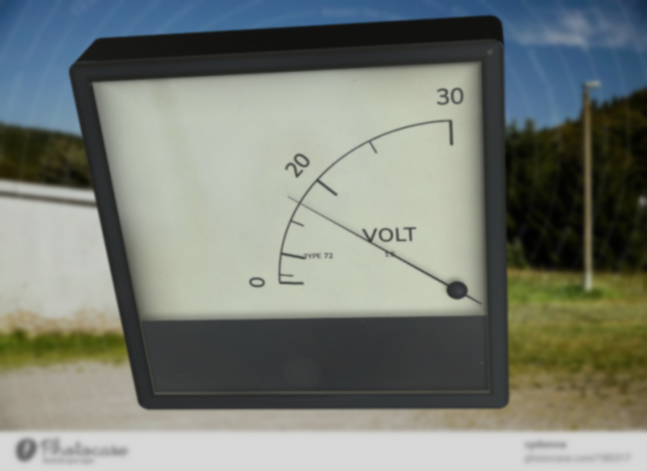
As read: 17.5; V
